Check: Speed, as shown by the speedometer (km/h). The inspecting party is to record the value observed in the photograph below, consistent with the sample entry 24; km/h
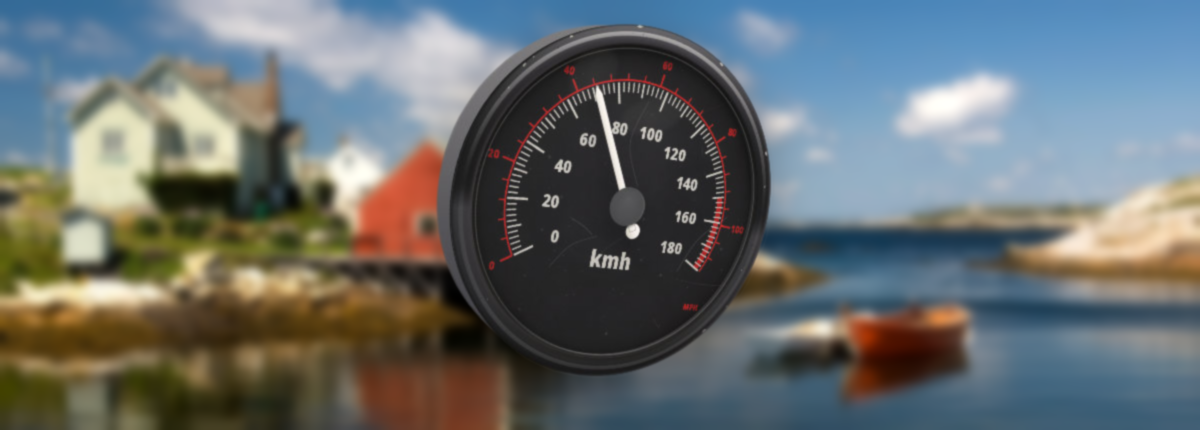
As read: 70; km/h
